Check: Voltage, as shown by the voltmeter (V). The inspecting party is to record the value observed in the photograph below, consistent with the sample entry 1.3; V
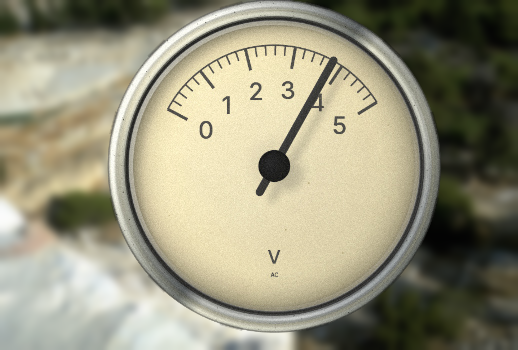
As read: 3.8; V
